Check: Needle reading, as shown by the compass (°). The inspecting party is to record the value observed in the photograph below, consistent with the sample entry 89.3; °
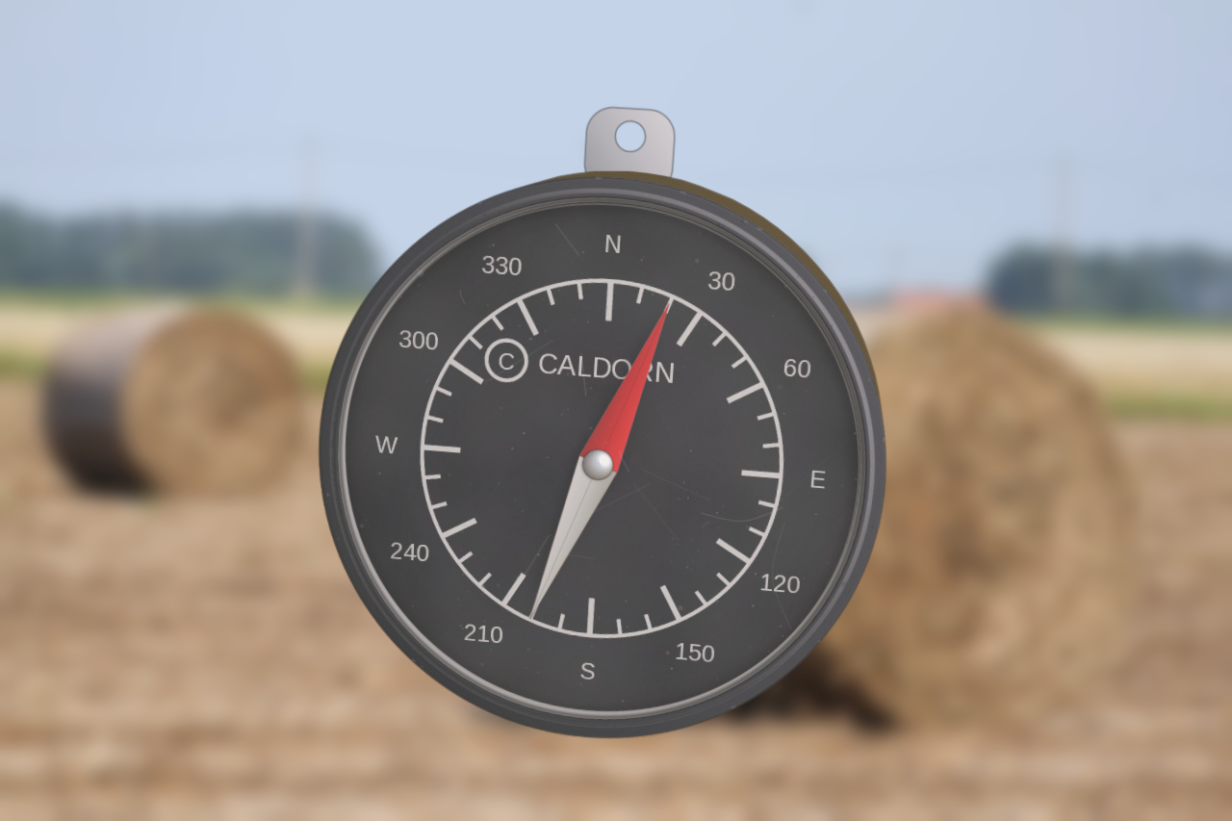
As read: 20; °
